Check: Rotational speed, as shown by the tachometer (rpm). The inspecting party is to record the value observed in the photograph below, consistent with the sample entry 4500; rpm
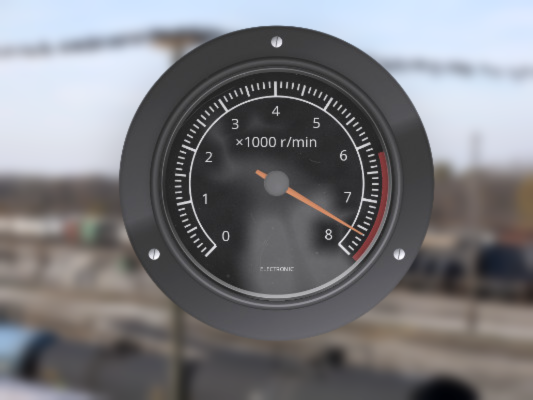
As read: 7600; rpm
